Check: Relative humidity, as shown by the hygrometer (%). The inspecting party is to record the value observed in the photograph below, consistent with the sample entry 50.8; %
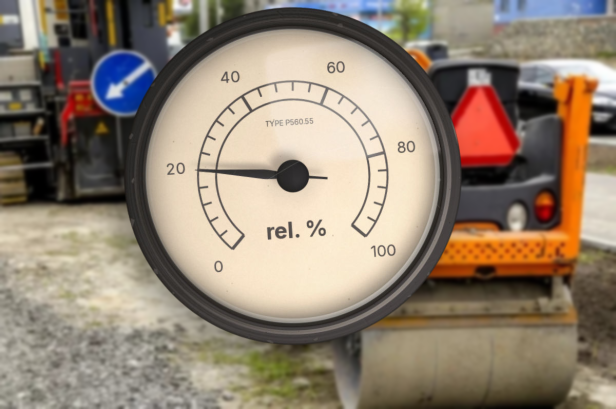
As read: 20; %
